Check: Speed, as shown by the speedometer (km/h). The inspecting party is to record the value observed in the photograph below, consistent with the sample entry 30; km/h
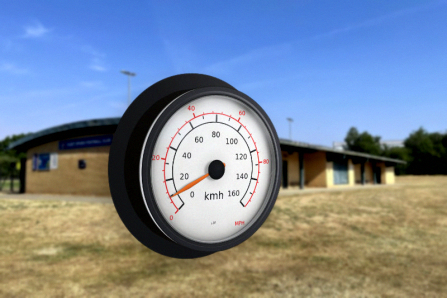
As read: 10; km/h
